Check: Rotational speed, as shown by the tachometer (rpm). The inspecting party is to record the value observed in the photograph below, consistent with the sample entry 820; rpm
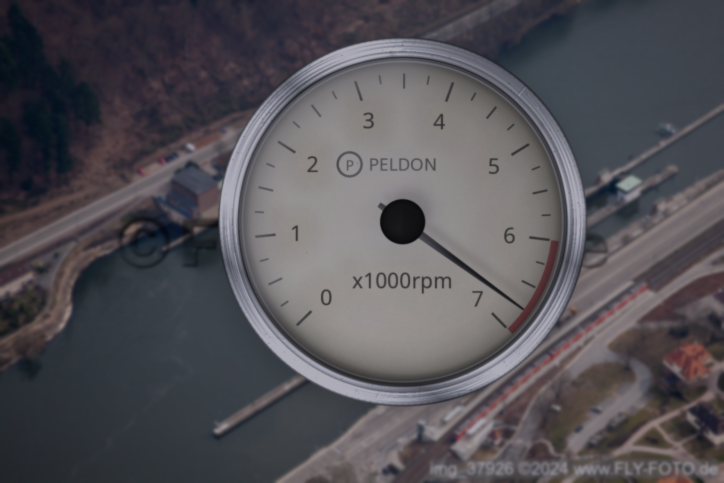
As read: 6750; rpm
